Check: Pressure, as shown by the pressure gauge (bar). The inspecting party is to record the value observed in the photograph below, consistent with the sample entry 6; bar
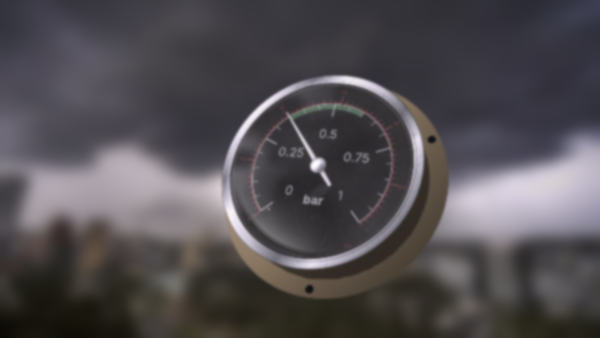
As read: 0.35; bar
